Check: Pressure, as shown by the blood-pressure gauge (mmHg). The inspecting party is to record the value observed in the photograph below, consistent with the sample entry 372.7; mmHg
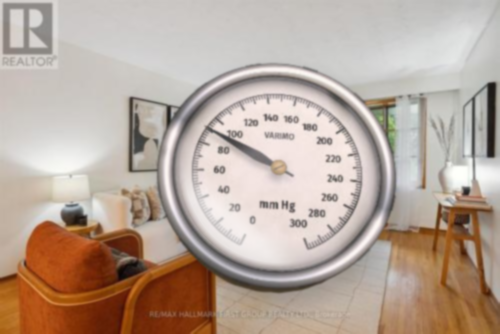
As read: 90; mmHg
